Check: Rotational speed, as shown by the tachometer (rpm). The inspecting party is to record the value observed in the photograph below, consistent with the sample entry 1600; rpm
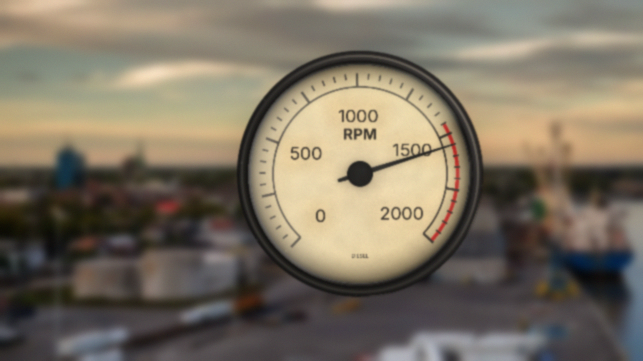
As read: 1550; rpm
